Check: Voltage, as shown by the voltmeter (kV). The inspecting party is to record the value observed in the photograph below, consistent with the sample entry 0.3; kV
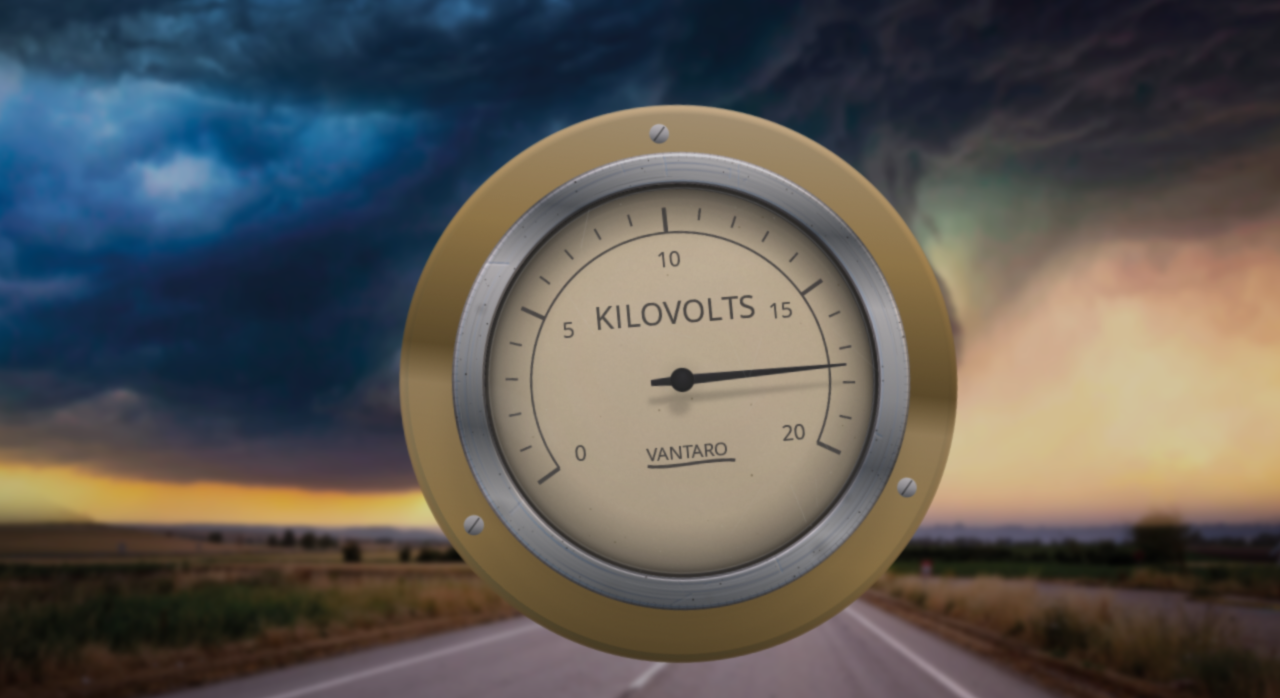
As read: 17.5; kV
